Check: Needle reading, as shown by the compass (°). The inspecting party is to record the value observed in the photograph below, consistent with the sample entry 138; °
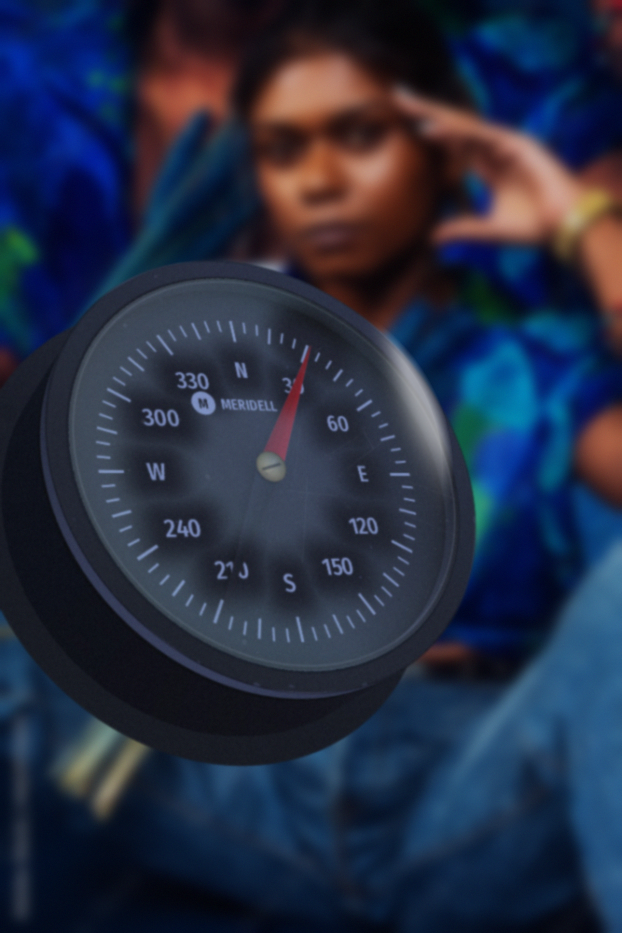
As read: 30; °
